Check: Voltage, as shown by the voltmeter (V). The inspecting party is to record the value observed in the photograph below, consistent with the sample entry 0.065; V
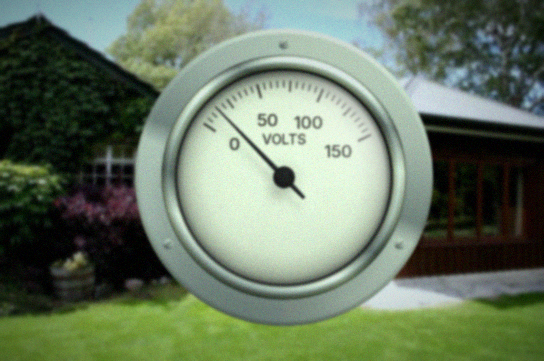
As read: 15; V
